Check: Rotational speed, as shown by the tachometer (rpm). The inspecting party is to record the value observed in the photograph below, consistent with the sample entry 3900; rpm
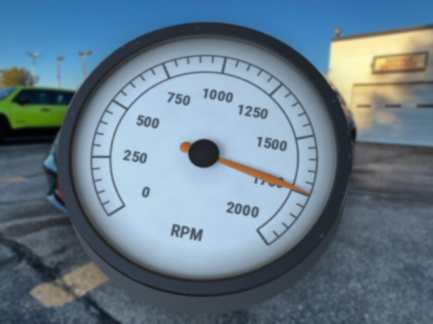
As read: 1750; rpm
